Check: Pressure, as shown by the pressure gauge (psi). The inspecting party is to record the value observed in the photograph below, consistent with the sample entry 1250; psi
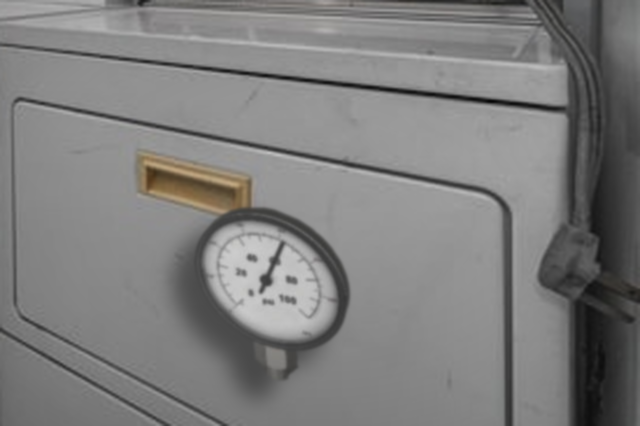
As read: 60; psi
